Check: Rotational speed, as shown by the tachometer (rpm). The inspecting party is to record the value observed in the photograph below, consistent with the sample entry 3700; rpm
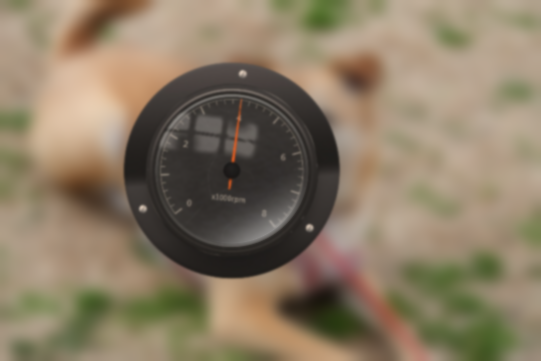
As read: 4000; rpm
